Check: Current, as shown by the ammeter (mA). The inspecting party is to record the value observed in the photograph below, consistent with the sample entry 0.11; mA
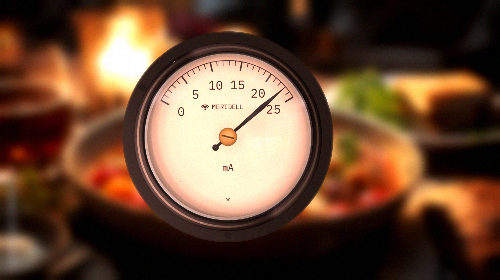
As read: 23; mA
